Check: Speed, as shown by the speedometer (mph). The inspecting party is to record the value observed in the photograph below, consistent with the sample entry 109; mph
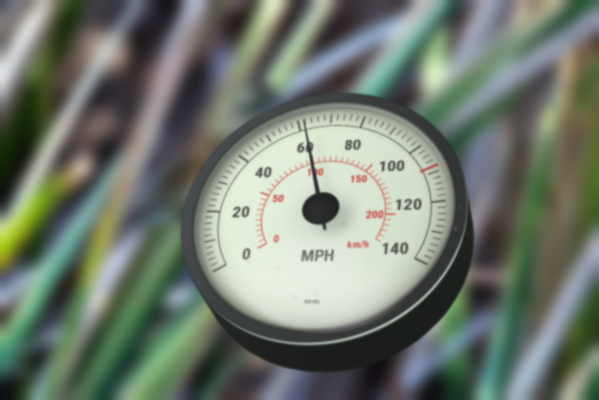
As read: 62; mph
